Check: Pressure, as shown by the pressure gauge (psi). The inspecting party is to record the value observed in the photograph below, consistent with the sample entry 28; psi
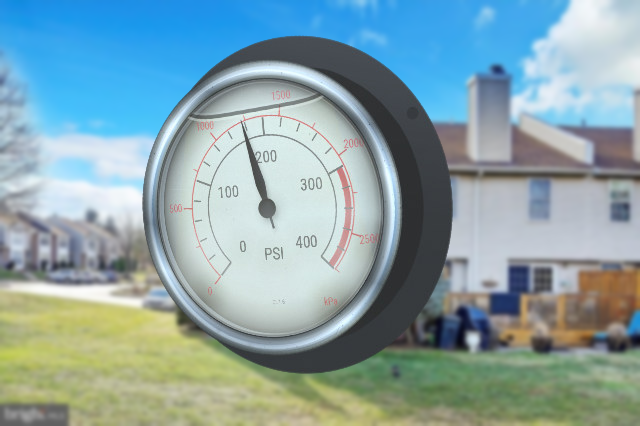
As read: 180; psi
